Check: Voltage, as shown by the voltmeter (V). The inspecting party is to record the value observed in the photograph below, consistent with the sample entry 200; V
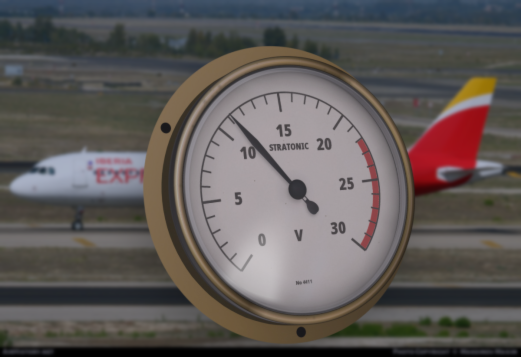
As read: 11; V
